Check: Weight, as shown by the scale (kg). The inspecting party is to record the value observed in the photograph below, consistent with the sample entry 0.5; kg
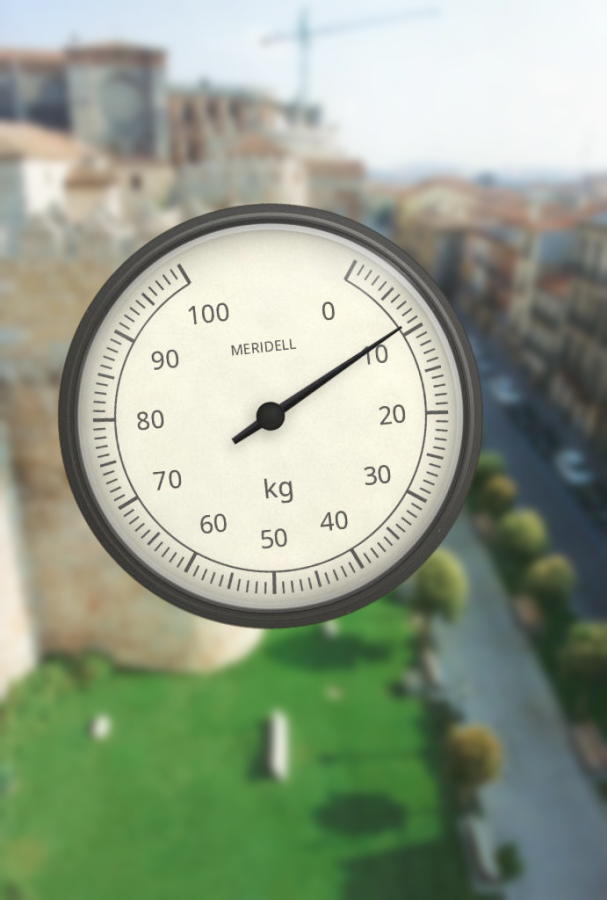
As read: 9; kg
